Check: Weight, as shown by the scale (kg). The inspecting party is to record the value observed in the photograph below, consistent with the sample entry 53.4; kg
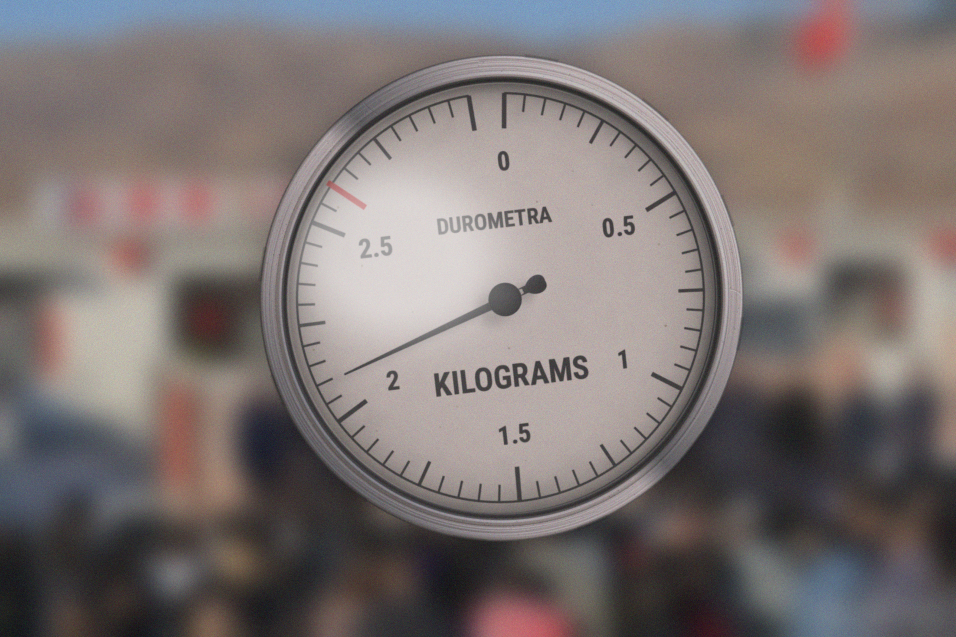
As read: 2.1; kg
